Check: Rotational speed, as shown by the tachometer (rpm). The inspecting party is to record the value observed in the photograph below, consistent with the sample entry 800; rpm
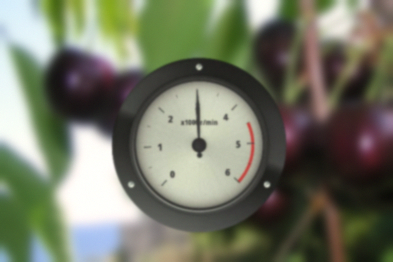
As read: 3000; rpm
